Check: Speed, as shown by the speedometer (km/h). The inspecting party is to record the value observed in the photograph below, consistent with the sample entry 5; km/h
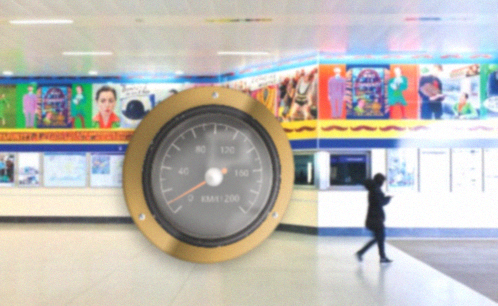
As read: 10; km/h
